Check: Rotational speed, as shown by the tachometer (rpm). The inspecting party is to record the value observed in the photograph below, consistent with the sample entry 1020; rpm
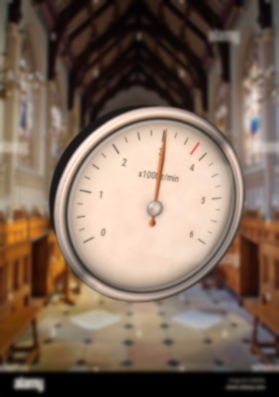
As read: 3000; rpm
